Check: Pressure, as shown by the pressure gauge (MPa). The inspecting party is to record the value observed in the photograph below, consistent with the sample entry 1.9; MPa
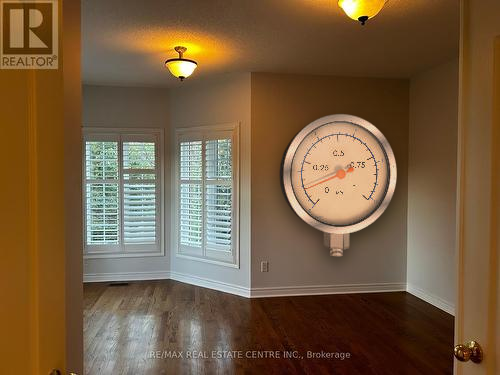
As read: 0.1; MPa
